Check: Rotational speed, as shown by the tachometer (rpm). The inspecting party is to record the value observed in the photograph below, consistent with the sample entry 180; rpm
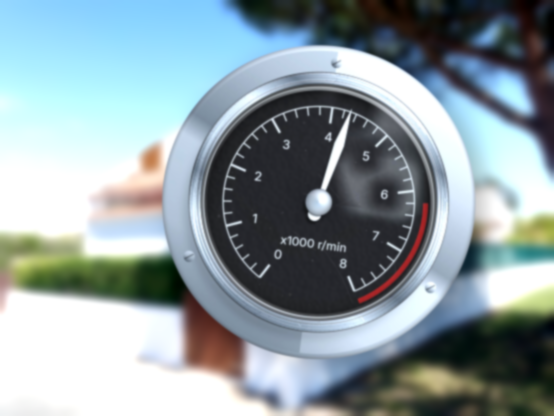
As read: 4300; rpm
